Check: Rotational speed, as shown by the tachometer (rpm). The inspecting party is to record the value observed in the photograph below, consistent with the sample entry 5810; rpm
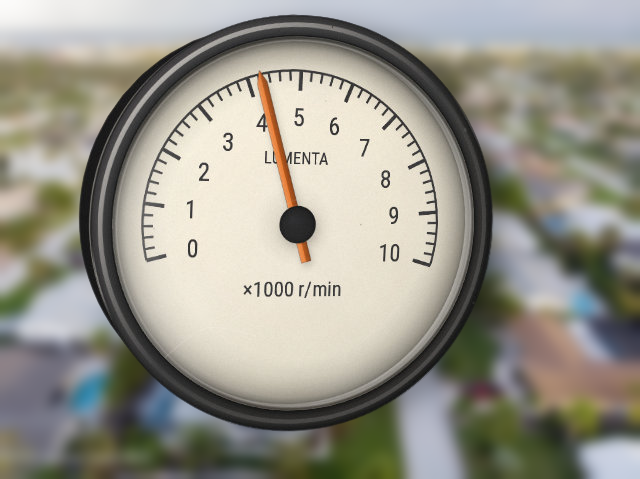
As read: 4200; rpm
